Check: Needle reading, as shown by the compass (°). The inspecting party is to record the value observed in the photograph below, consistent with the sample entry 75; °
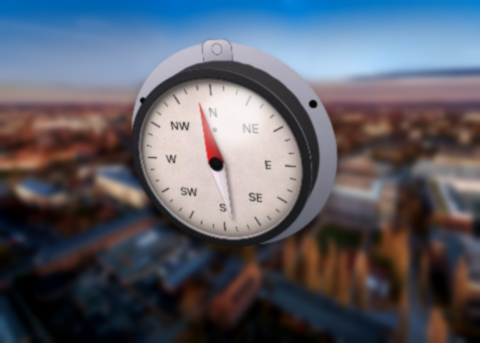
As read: 350; °
